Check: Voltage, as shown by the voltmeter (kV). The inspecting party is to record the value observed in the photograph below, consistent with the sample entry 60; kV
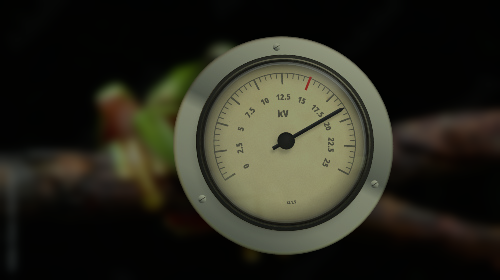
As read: 19; kV
